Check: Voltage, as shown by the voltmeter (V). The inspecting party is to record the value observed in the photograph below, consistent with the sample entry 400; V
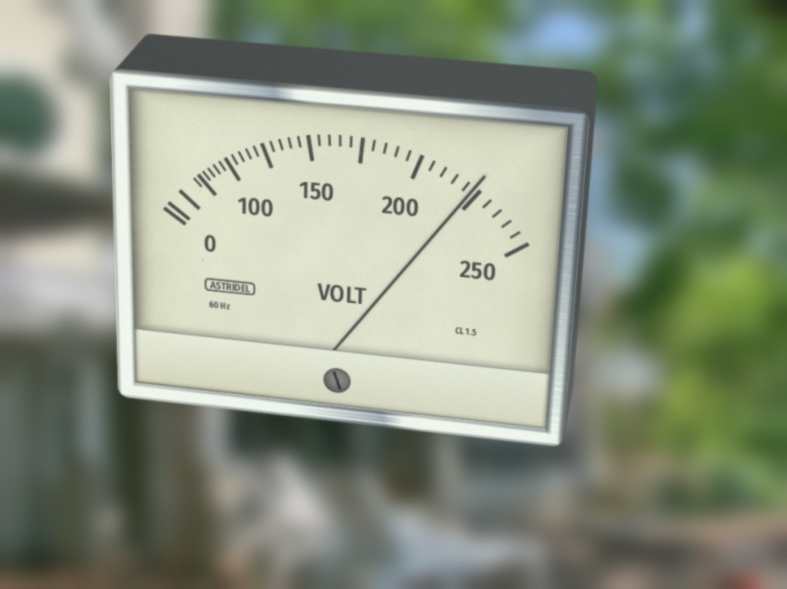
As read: 222.5; V
